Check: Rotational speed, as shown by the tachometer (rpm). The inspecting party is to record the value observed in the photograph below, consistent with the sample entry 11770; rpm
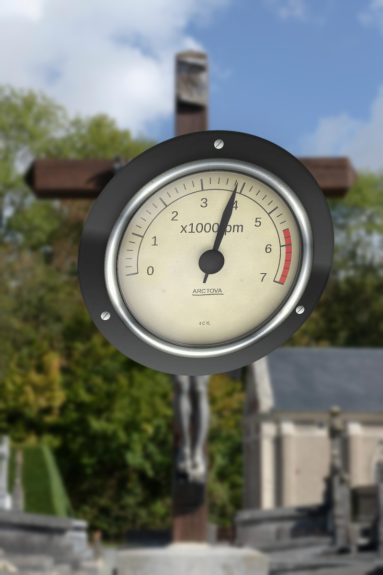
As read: 3800; rpm
